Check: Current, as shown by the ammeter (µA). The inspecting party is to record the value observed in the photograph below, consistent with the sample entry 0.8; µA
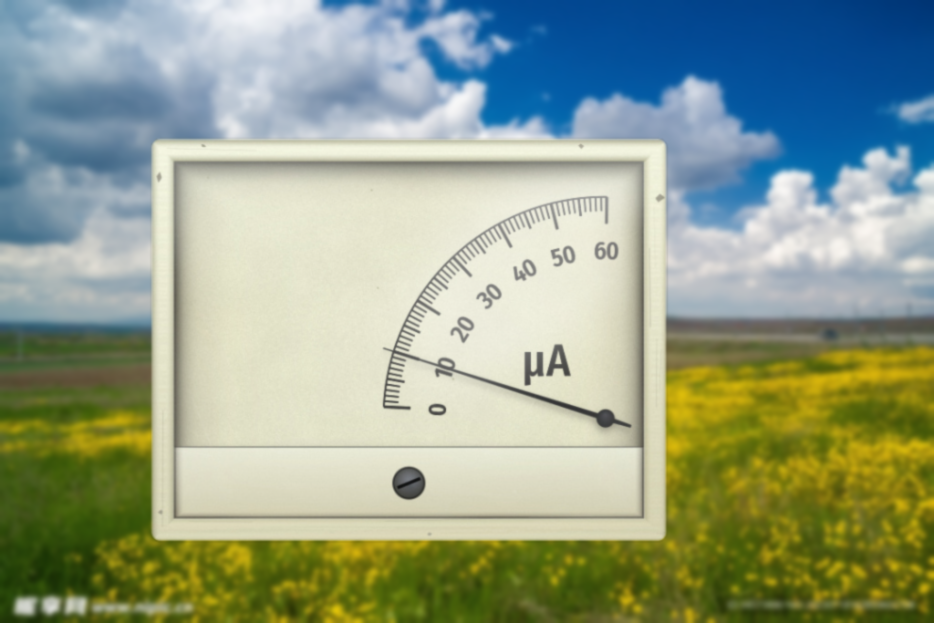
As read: 10; µA
